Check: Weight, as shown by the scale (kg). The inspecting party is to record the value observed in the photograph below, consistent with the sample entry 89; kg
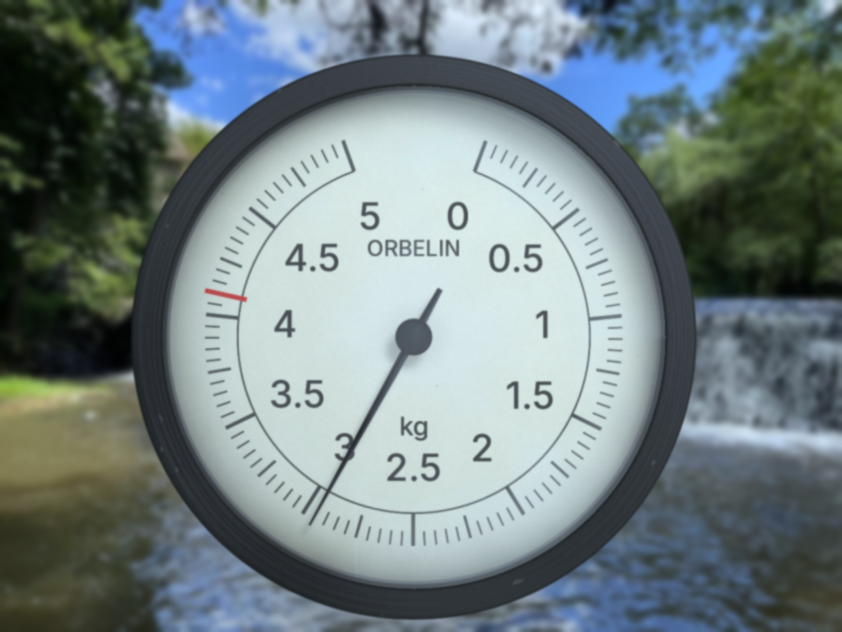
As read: 2.95; kg
